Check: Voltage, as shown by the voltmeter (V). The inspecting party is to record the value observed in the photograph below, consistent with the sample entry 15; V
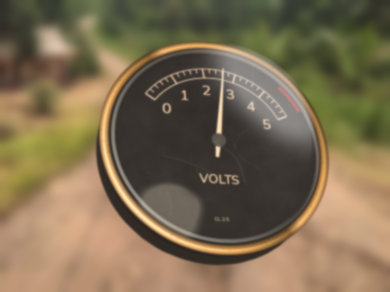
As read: 2.6; V
